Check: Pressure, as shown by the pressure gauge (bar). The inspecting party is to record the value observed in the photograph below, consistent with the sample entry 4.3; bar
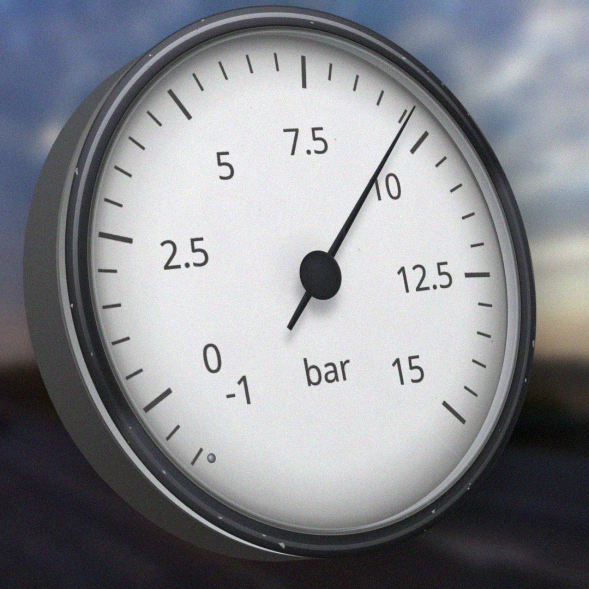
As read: 9.5; bar
